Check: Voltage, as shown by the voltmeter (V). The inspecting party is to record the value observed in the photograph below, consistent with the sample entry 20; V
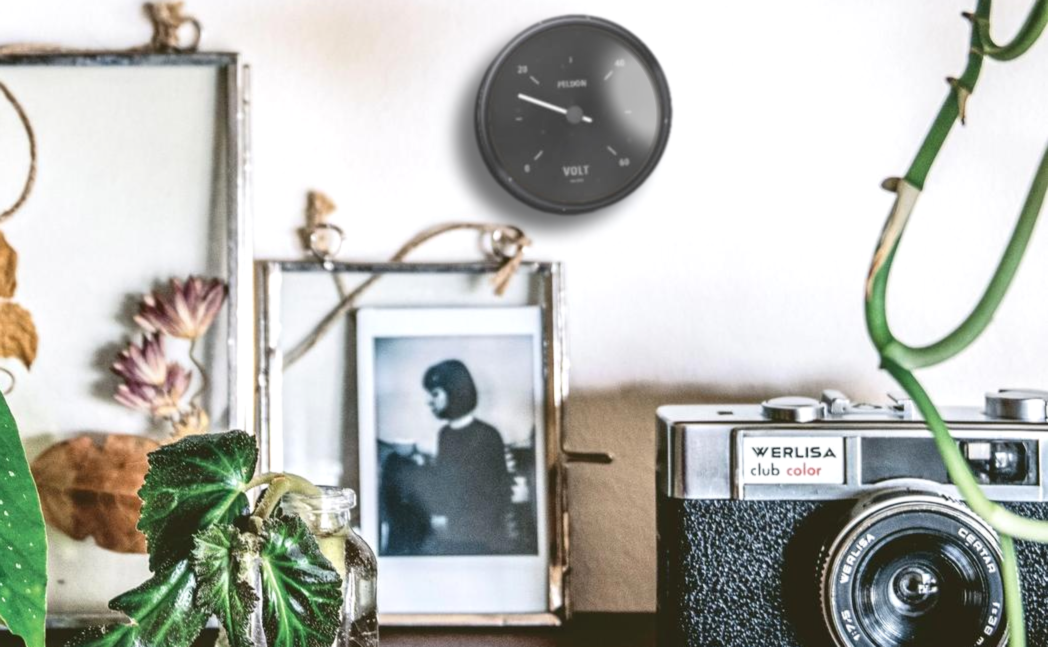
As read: 15; V
